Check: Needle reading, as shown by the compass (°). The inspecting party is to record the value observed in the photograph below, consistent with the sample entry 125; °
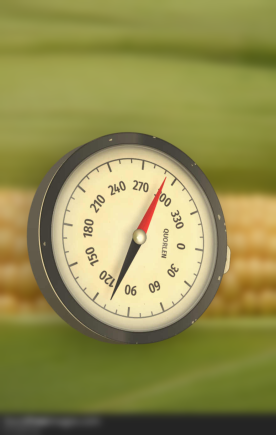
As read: 290; °
